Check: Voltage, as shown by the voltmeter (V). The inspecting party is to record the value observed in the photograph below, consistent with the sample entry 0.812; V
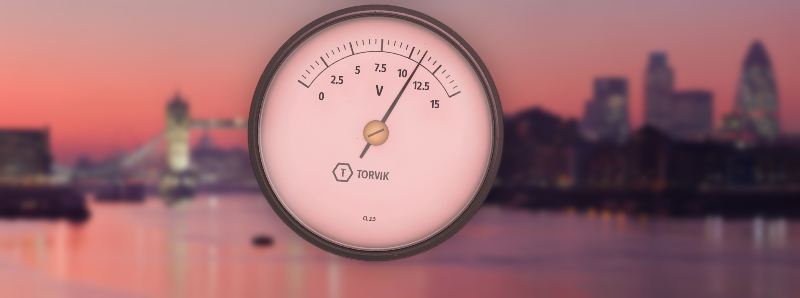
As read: 11; V
